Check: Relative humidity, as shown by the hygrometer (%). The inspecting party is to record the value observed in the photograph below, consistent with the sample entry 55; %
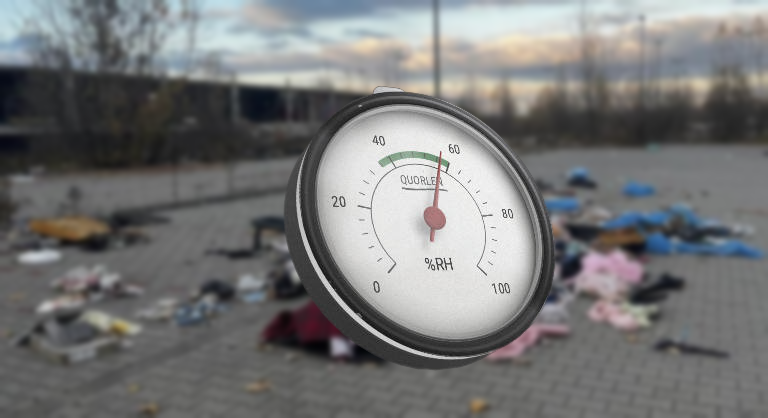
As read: 56; %
